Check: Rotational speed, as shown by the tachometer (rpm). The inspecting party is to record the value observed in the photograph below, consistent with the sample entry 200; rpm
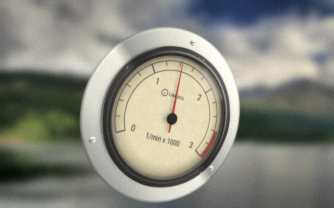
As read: 1400; rpm
